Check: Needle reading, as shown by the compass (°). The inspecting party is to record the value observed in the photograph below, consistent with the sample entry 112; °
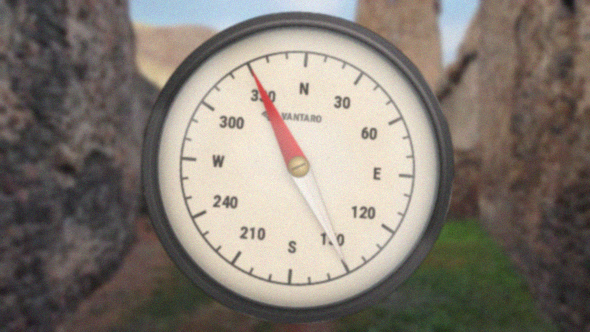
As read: 330; °
